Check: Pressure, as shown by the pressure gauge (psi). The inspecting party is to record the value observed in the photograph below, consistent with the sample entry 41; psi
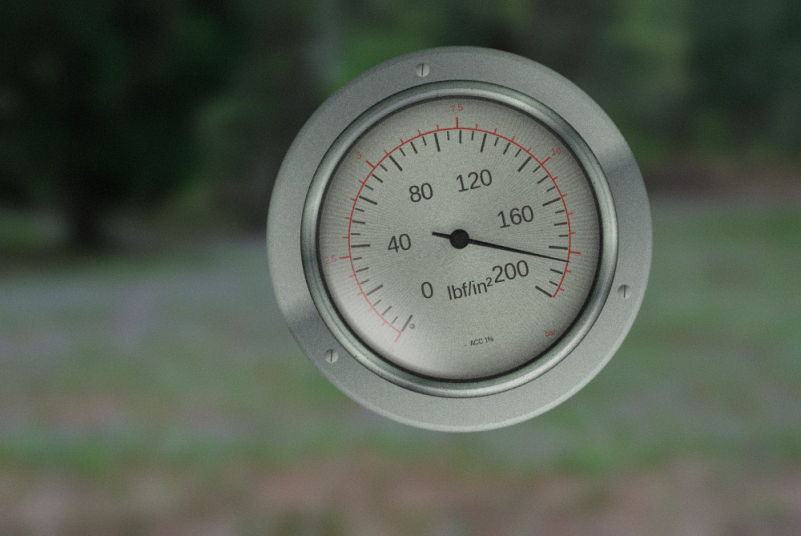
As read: 185; psi
